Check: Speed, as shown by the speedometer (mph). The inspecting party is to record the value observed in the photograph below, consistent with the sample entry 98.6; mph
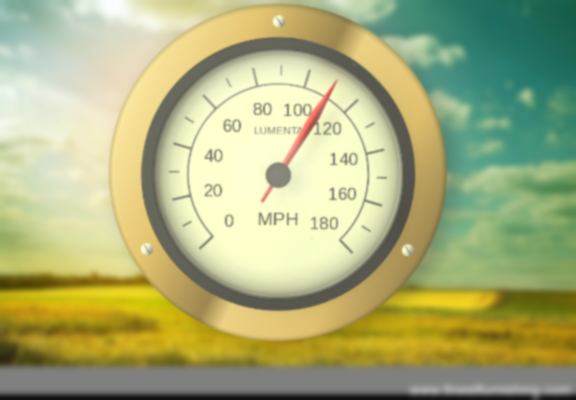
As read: 110; mph
